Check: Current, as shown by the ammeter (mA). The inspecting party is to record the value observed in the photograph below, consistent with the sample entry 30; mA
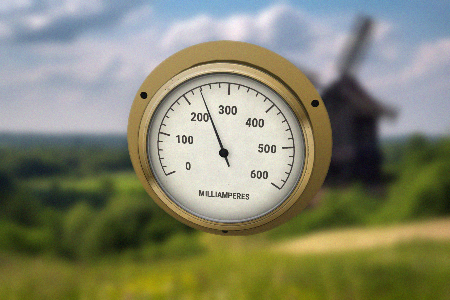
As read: 240; mA
